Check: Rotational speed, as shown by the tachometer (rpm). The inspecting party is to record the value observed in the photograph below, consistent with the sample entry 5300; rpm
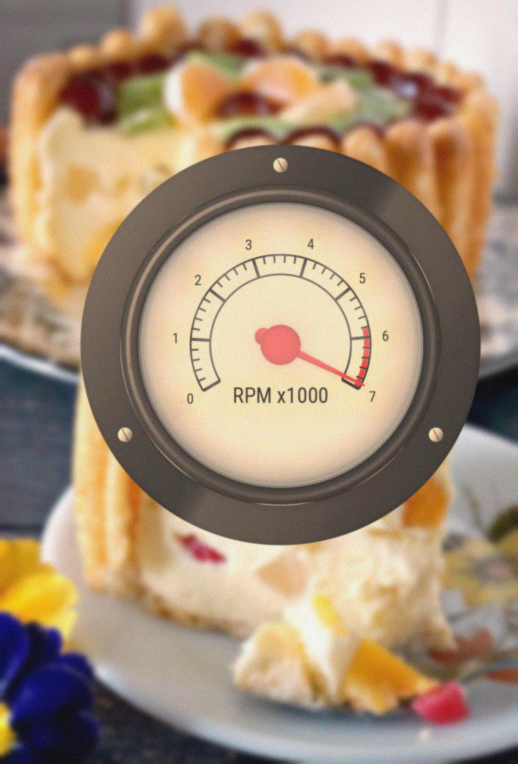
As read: 6900; rpm
